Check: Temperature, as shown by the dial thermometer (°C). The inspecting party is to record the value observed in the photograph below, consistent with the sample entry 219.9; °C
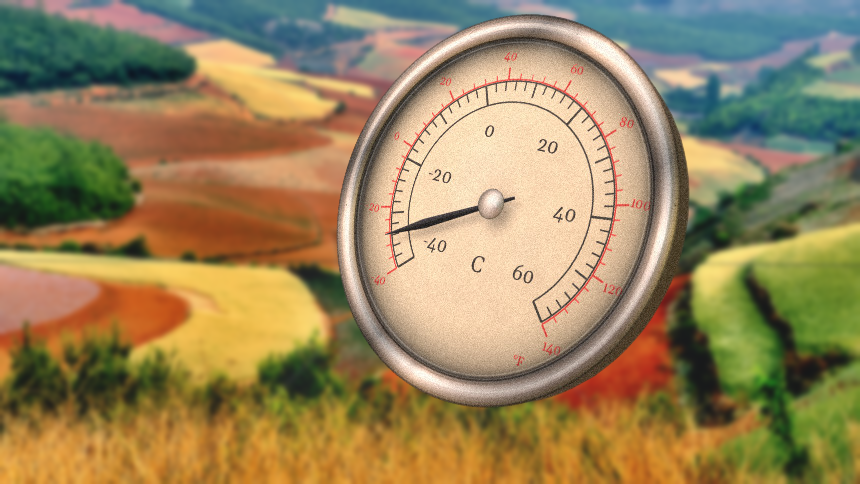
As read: -34; °C
